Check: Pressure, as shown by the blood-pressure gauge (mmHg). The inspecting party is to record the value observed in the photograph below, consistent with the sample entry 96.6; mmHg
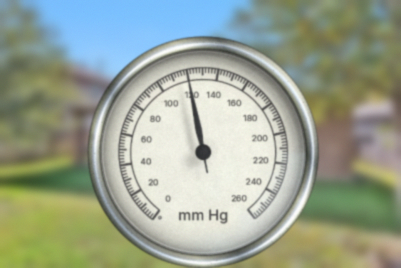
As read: 120; mmHg
